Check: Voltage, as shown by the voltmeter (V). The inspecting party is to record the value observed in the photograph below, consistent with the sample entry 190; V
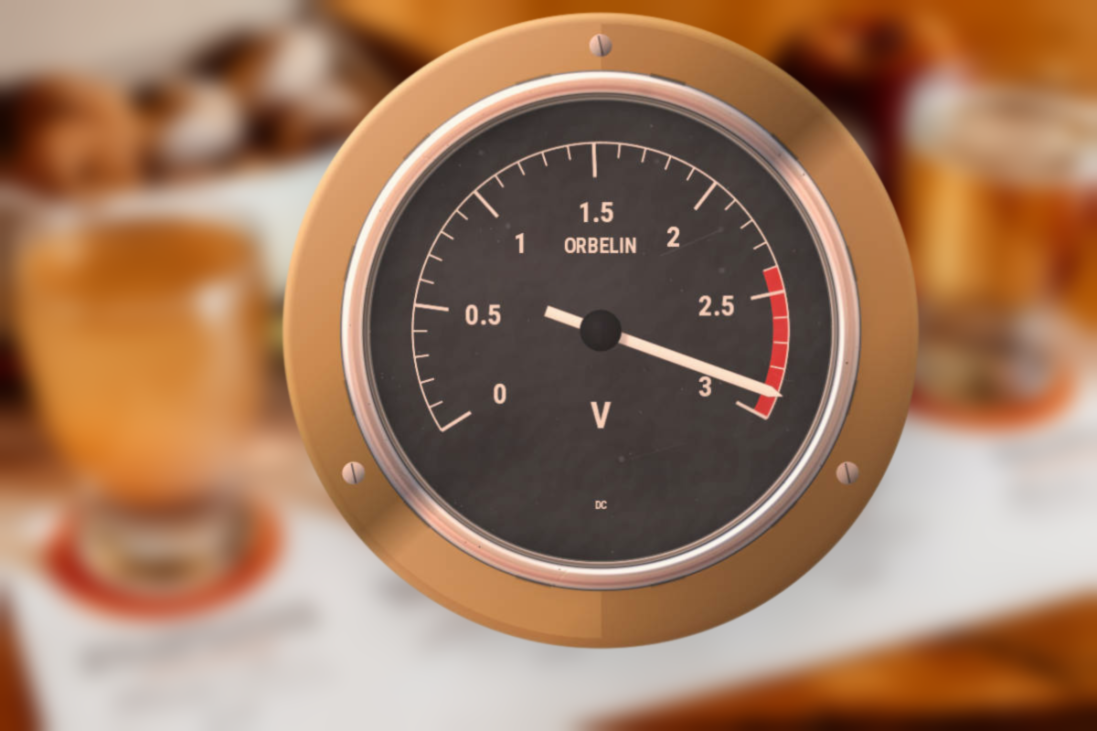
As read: 2.9; V
